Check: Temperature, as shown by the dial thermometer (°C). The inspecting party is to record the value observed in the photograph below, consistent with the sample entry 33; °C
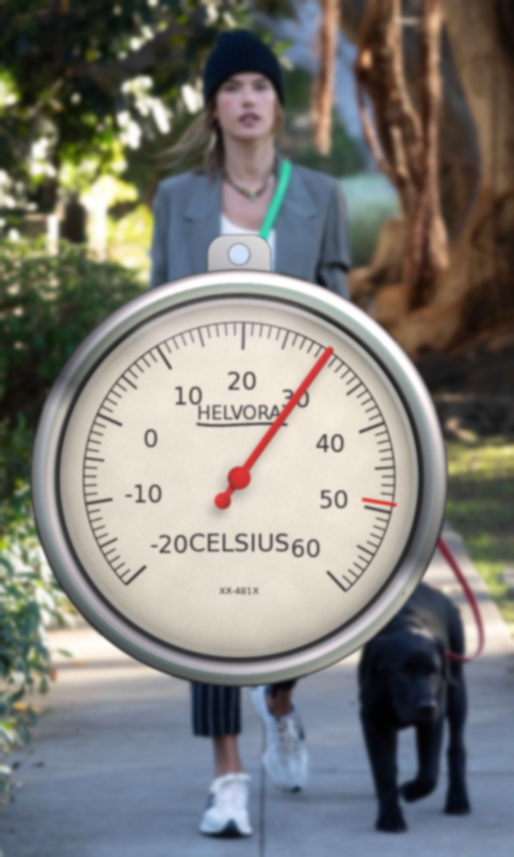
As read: 30; °C
